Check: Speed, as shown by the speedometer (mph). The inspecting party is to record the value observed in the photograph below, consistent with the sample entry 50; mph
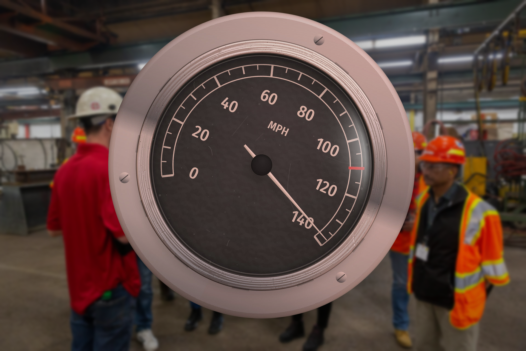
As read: 137.5; mph
